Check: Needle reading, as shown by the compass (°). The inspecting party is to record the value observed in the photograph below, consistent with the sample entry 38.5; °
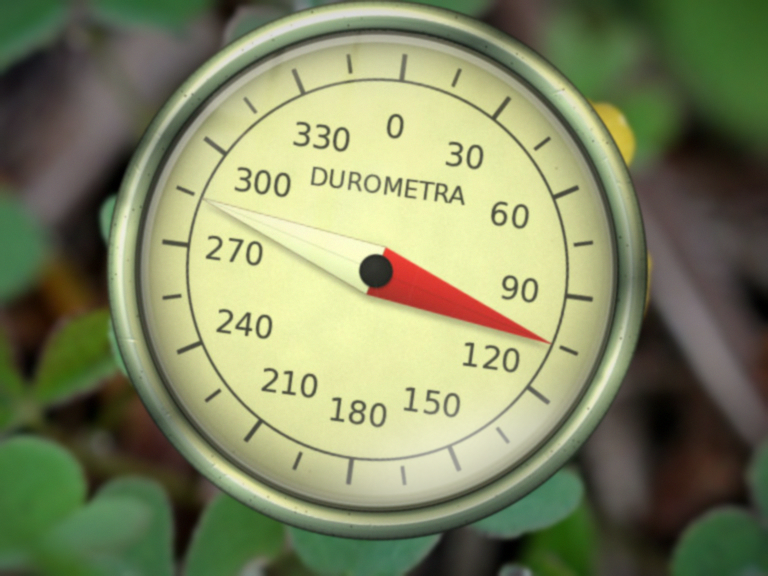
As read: 105; °
